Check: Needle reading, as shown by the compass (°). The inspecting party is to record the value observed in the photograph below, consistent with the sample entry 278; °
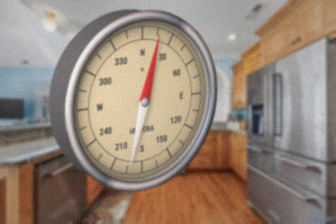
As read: 15; °
